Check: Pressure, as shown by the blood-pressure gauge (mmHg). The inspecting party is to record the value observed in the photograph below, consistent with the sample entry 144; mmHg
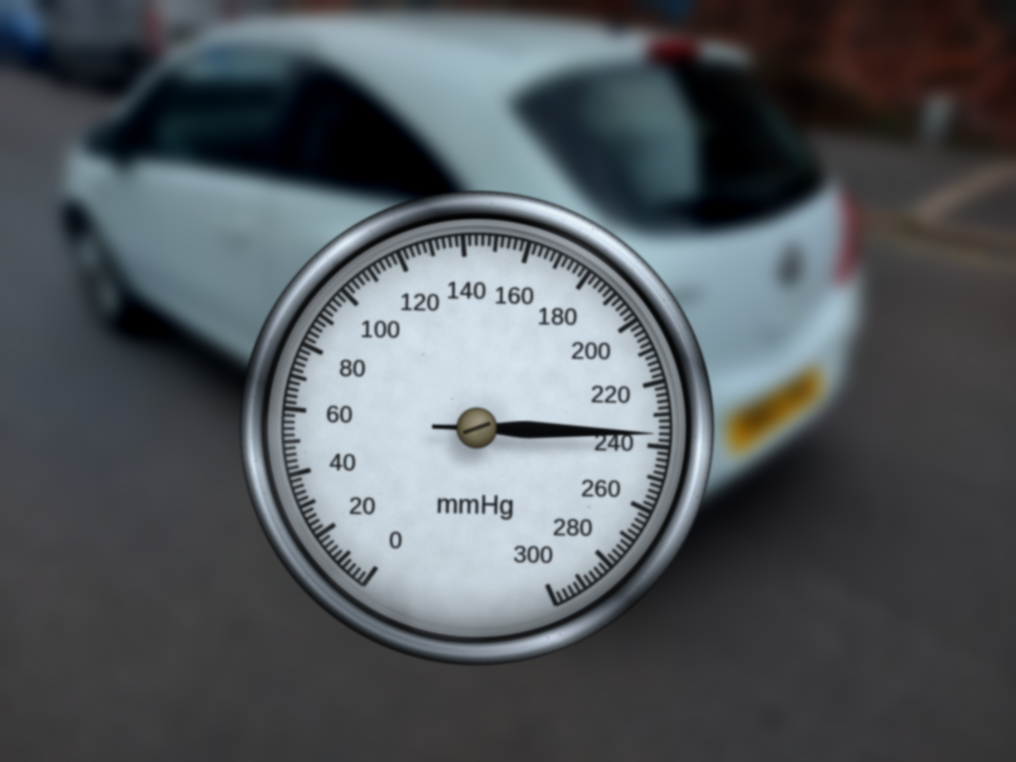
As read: 236; mmHg
